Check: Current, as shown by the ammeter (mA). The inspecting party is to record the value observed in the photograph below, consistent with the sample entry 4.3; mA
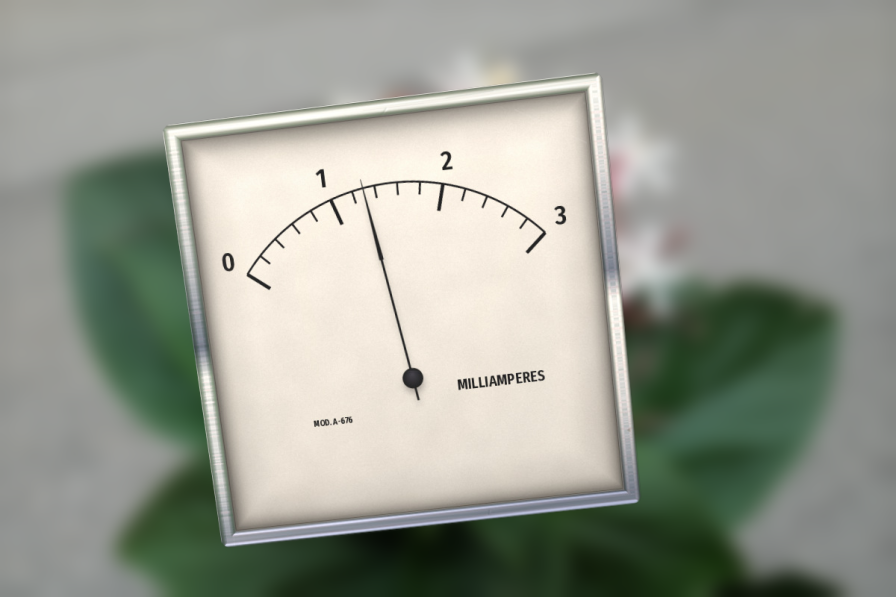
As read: 1.3; mA
